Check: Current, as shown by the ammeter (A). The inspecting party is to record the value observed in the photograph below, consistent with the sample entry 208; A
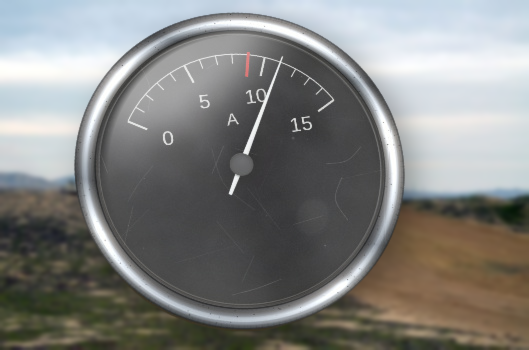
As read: 11; A
